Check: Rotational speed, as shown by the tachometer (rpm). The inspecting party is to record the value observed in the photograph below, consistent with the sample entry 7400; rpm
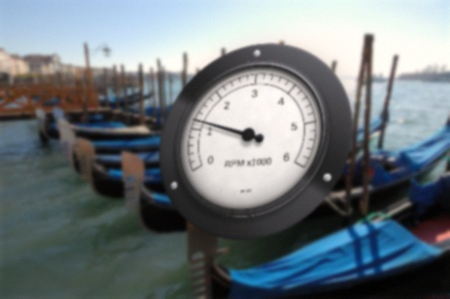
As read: 1200; rpm
